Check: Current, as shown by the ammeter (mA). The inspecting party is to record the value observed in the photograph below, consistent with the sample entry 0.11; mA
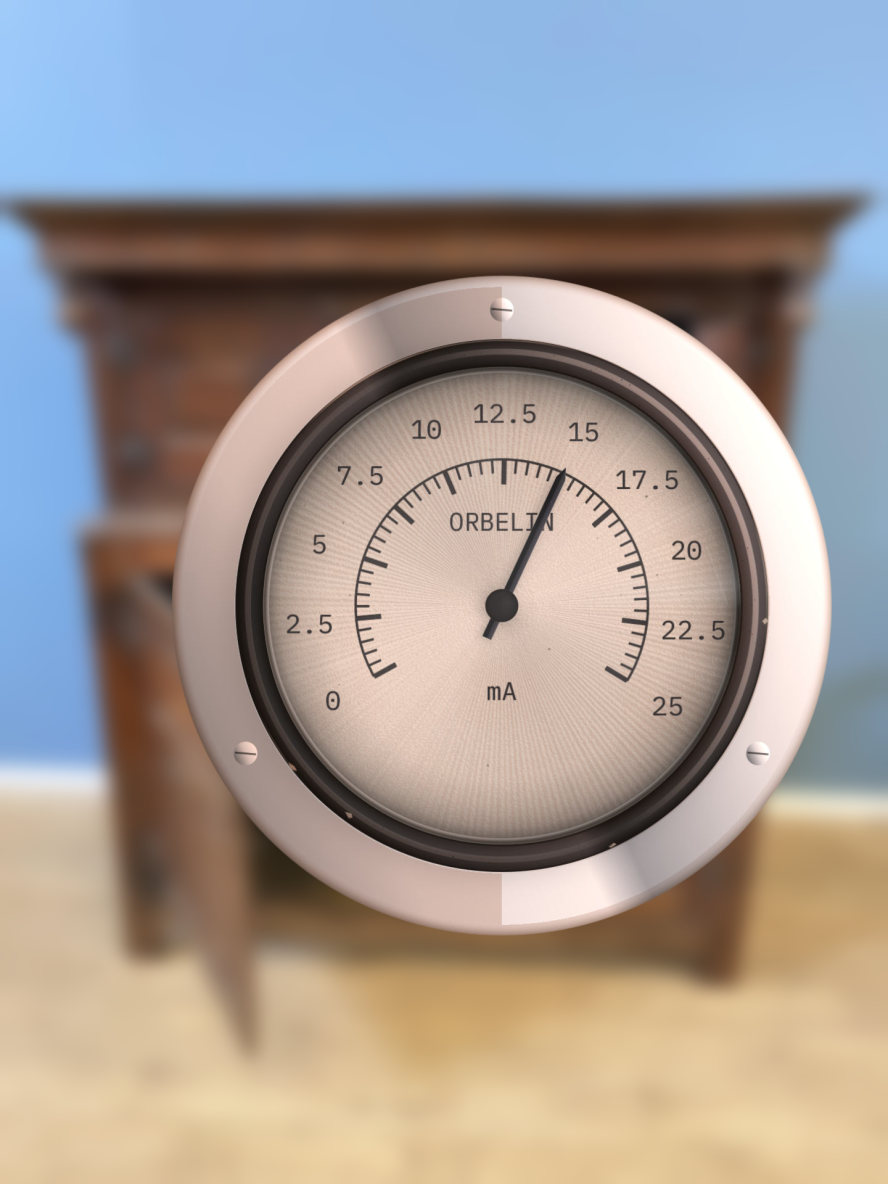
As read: 15; mA
